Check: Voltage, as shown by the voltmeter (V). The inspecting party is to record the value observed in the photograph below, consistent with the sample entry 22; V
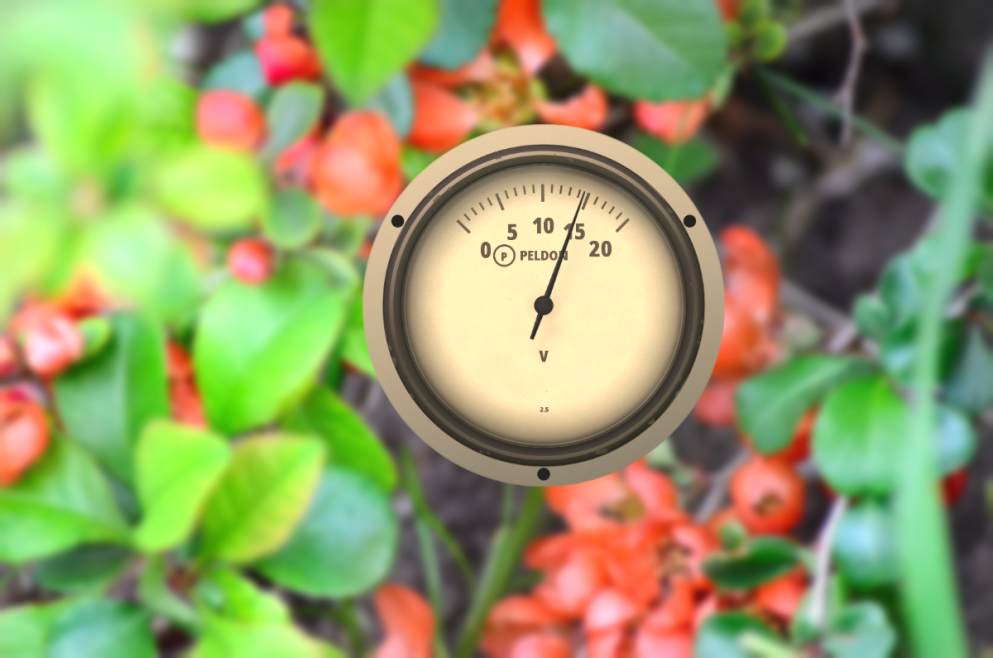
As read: 14.5; V
